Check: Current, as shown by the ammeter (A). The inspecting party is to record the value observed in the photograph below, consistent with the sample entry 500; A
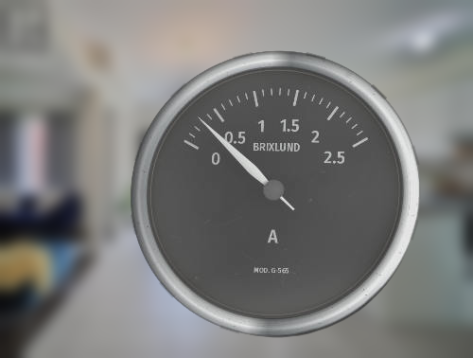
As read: 0.3; A
